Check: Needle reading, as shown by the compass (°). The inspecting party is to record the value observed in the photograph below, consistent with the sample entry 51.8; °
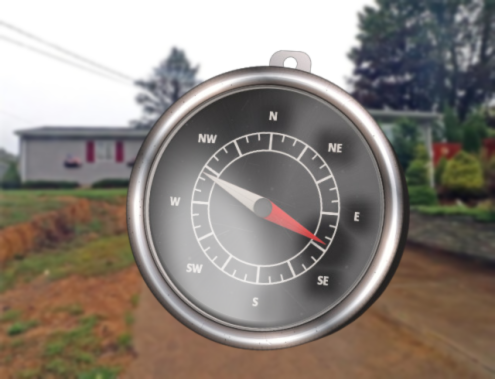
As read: 115; °
